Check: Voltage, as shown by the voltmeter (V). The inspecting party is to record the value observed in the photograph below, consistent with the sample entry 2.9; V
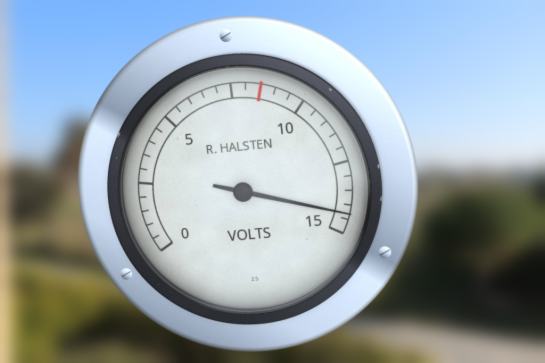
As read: 14.25; V
